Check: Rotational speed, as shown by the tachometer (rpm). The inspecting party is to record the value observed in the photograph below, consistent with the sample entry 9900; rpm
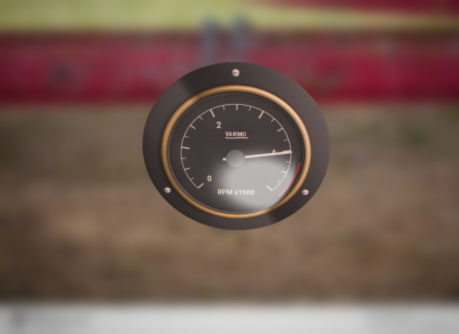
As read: 4000; rpm
